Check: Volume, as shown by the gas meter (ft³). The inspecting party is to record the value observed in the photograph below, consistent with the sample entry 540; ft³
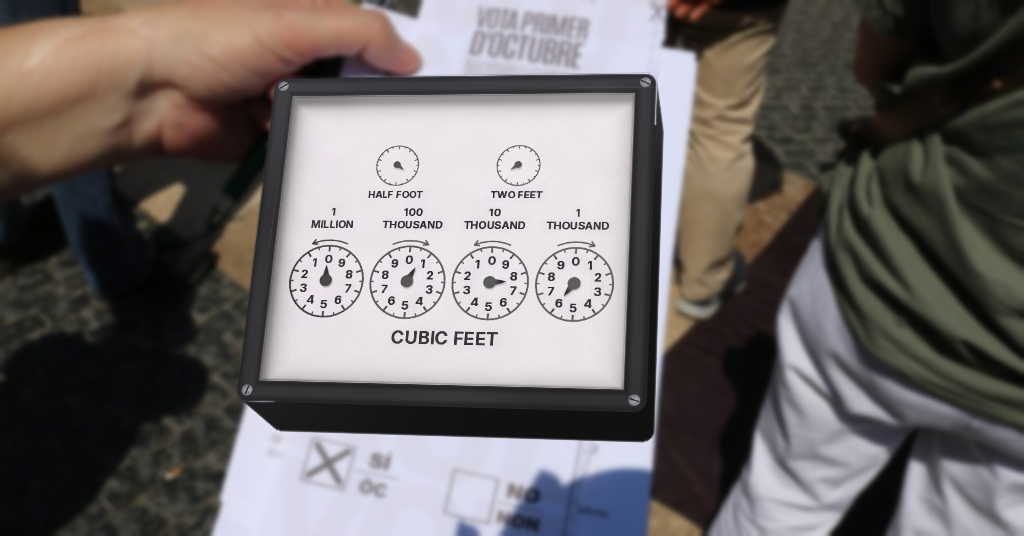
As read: 7600; ft³
